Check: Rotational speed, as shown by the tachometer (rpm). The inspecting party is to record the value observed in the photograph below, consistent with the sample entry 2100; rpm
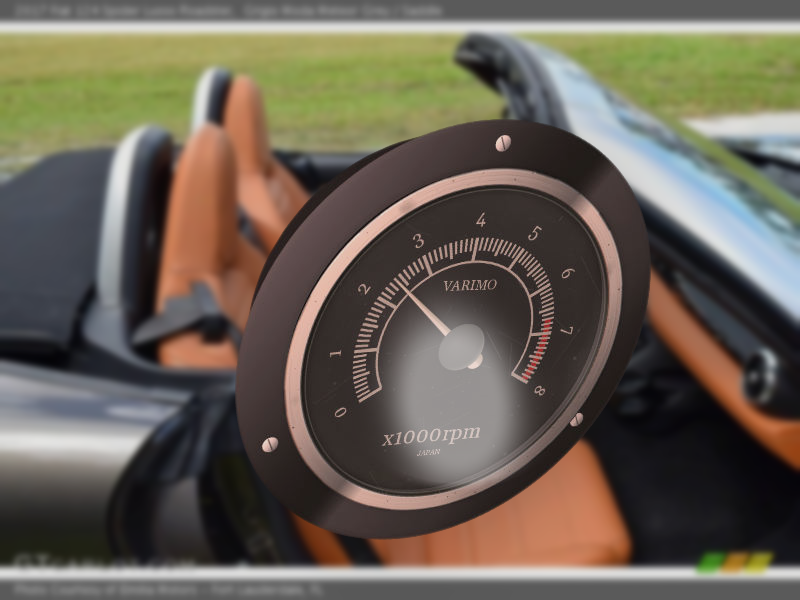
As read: 2400; rpm
